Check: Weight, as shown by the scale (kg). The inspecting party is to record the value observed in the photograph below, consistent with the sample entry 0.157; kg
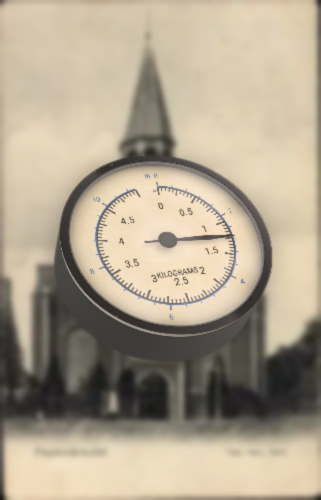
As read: 1.25; kg
